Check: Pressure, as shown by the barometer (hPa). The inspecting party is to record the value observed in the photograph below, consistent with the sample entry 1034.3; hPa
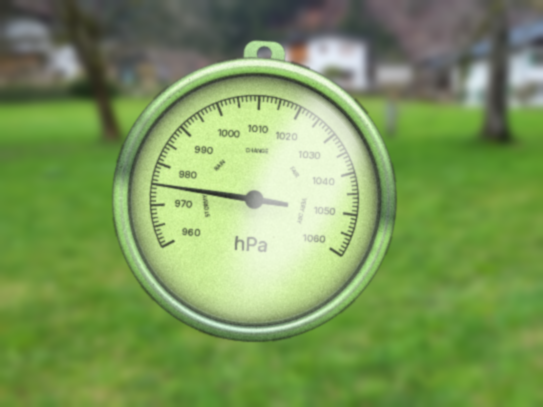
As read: 975; hPa
